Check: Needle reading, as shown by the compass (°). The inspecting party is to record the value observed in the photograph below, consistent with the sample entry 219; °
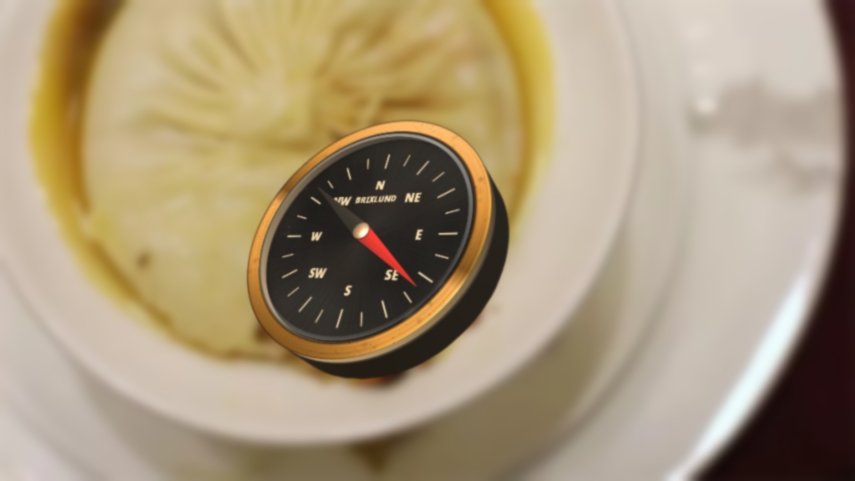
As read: 127.5; °
